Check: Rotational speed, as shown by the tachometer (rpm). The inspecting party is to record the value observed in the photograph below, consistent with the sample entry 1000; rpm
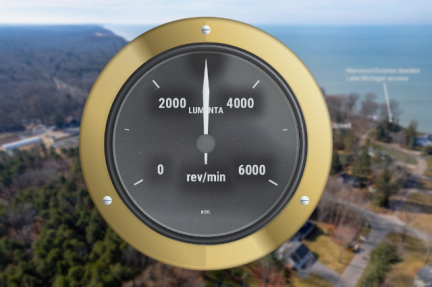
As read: 3000; rpm
